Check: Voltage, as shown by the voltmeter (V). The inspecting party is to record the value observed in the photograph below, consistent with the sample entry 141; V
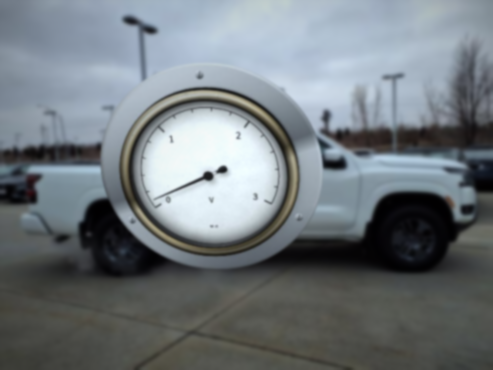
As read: 0.1; V
